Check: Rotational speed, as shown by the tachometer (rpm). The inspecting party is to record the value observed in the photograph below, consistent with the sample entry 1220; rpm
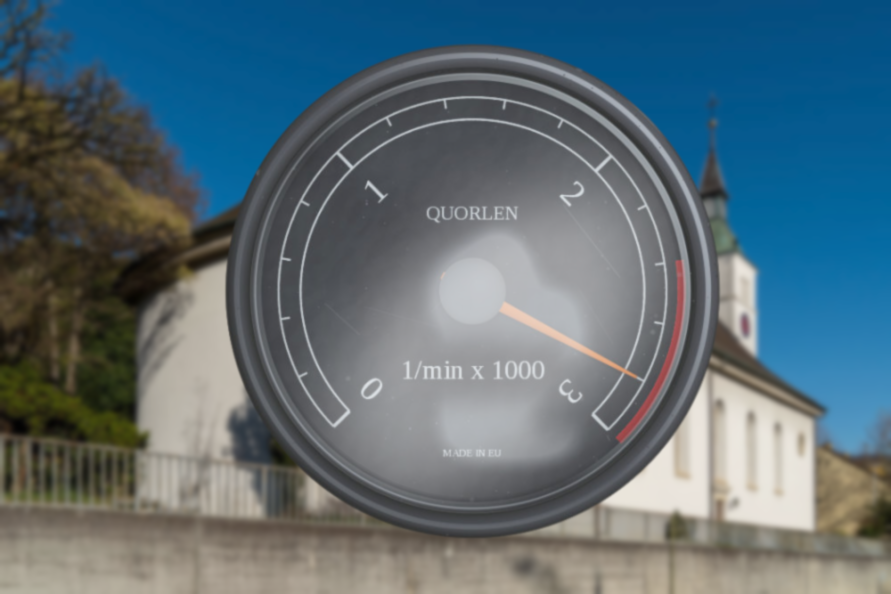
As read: 2800; rpm
